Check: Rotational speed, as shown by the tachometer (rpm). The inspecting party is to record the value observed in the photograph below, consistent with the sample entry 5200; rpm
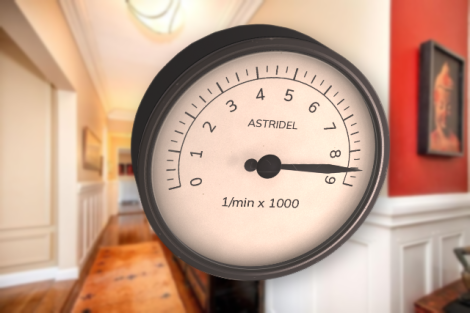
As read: 8500; rpm
